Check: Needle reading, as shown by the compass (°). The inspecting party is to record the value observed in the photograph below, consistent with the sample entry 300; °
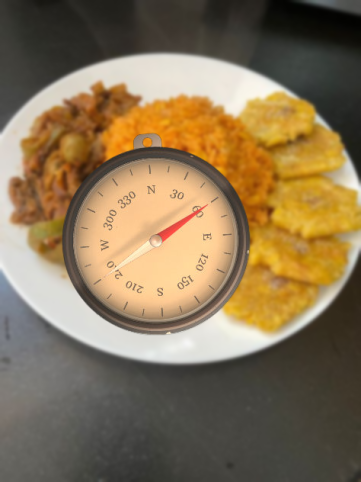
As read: 60; °
